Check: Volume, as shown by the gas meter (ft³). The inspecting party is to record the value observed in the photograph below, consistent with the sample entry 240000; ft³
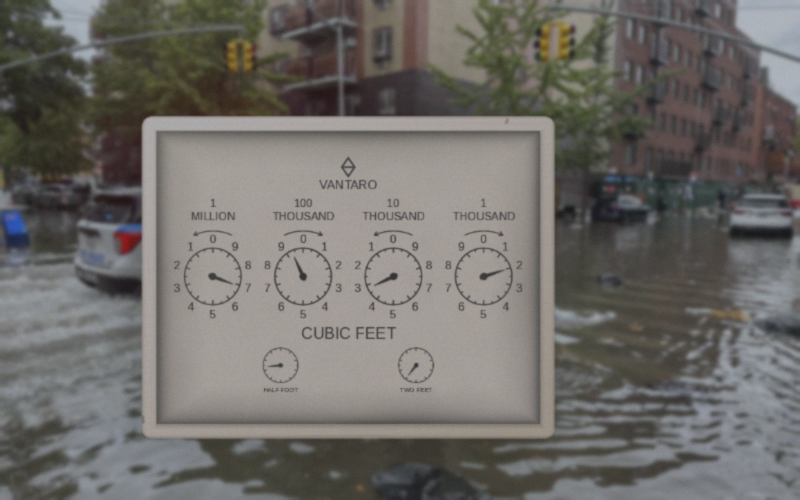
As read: 693200; ft³
